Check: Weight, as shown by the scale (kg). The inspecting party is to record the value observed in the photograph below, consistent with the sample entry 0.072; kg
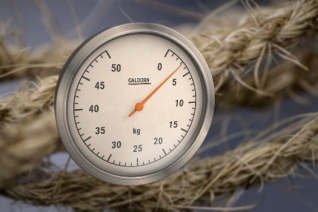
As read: 3; kg
